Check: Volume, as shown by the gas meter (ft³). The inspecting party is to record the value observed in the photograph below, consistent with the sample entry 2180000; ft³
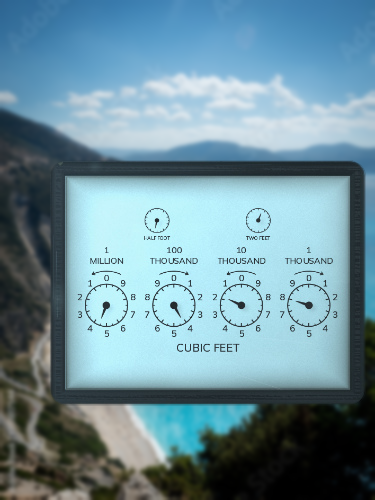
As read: 441800; ft³
